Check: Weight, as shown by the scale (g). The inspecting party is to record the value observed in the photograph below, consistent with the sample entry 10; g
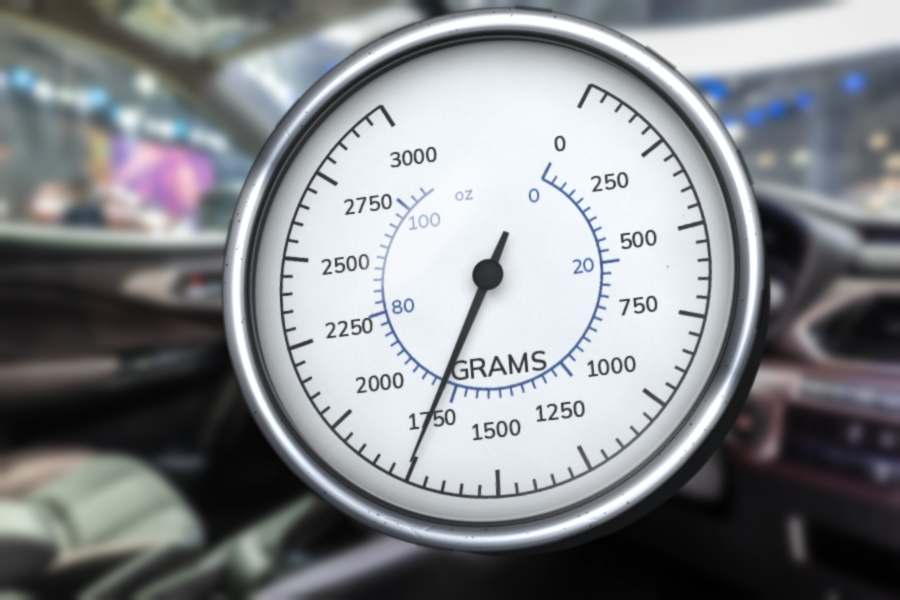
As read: 1750; g
